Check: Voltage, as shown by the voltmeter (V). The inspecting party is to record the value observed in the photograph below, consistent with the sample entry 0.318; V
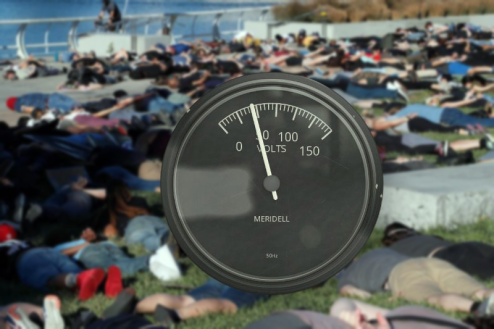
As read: 45; V
